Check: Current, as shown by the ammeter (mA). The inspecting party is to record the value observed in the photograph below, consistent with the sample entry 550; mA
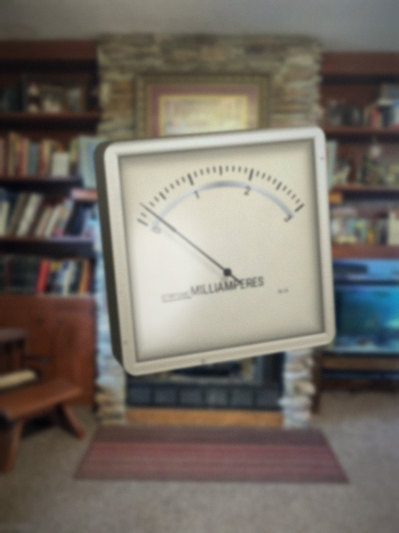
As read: 0.2; mA
